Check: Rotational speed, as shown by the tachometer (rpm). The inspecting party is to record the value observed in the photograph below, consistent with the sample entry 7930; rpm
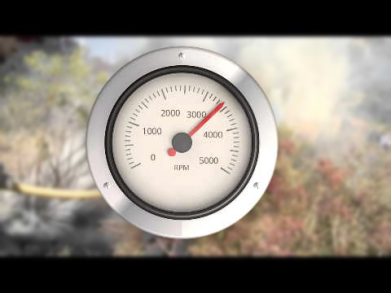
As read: 3400; rpm
